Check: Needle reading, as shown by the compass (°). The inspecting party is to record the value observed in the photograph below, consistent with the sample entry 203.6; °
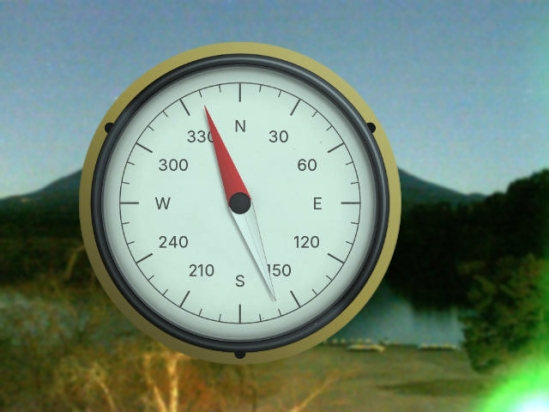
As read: 340; °
